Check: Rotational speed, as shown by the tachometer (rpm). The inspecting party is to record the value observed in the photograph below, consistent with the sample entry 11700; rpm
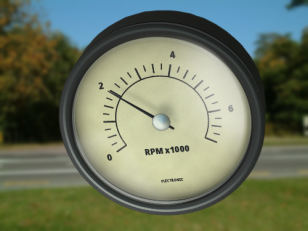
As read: 2000; rpm
